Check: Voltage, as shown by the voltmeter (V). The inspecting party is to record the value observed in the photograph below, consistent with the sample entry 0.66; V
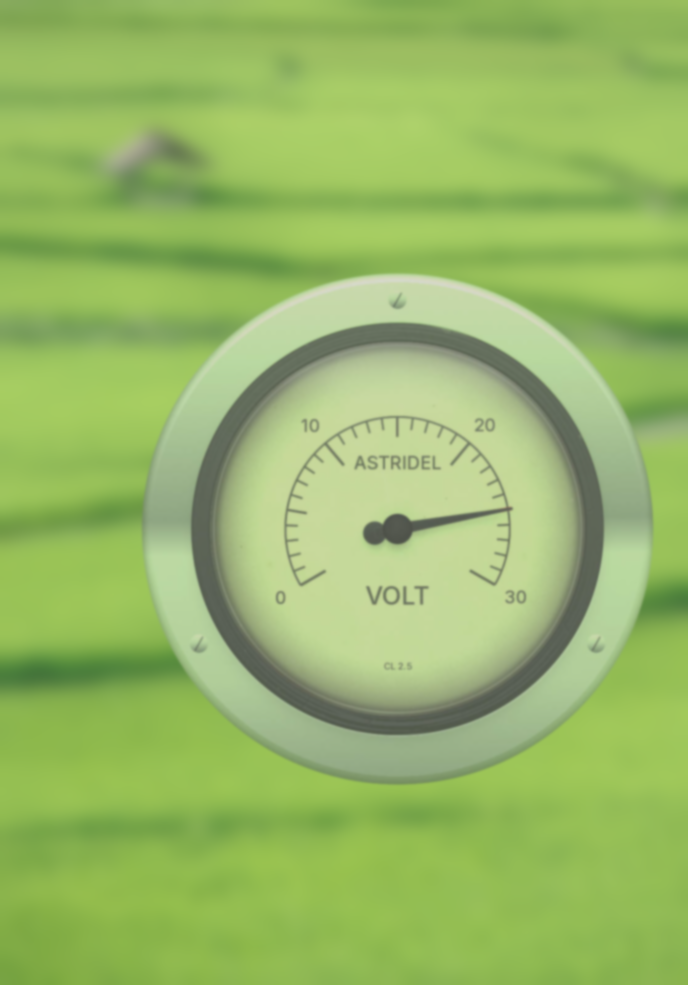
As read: 25; V
